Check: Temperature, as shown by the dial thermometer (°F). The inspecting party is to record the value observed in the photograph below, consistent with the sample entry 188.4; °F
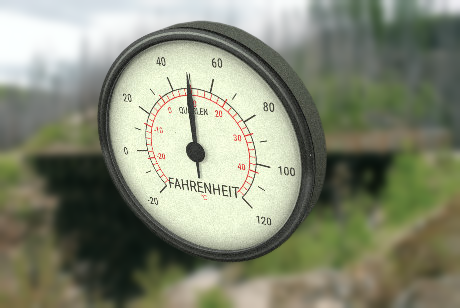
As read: 50; °F
